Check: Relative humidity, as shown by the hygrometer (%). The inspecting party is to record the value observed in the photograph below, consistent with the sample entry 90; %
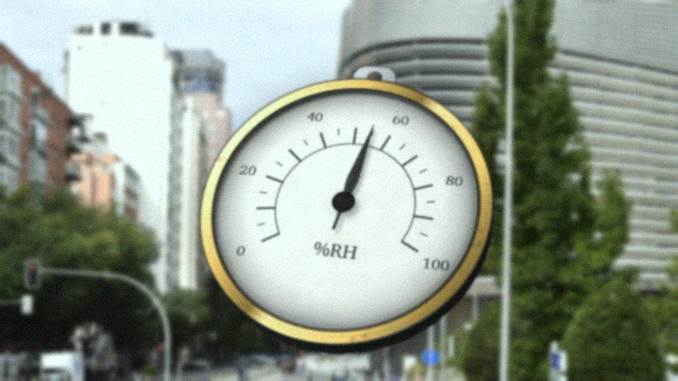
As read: 55; %
